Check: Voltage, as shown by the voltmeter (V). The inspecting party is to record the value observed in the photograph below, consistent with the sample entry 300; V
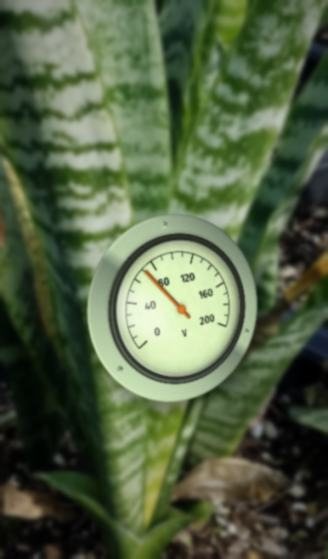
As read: 70; V
